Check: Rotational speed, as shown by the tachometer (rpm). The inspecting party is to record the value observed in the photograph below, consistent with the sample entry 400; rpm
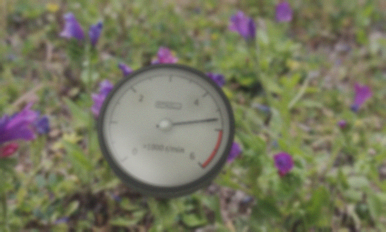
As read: 4750; rpm
